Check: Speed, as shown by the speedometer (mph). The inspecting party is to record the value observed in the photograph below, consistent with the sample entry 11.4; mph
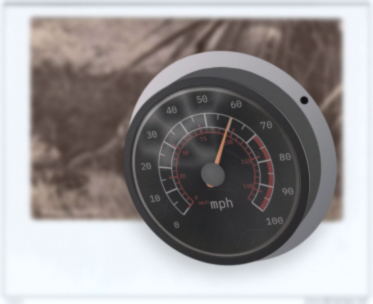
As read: 60; mph
